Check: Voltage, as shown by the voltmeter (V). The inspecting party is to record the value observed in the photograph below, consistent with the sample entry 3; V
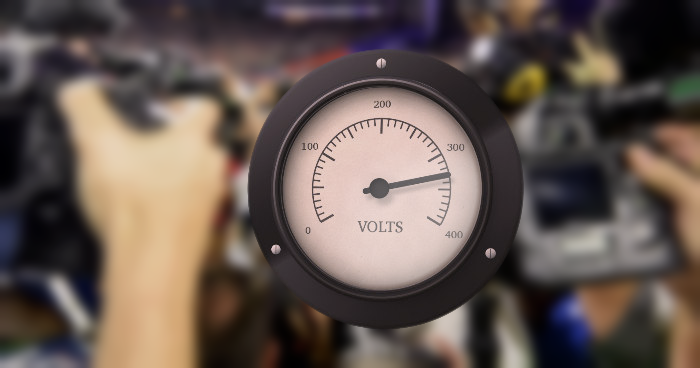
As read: 330; V
